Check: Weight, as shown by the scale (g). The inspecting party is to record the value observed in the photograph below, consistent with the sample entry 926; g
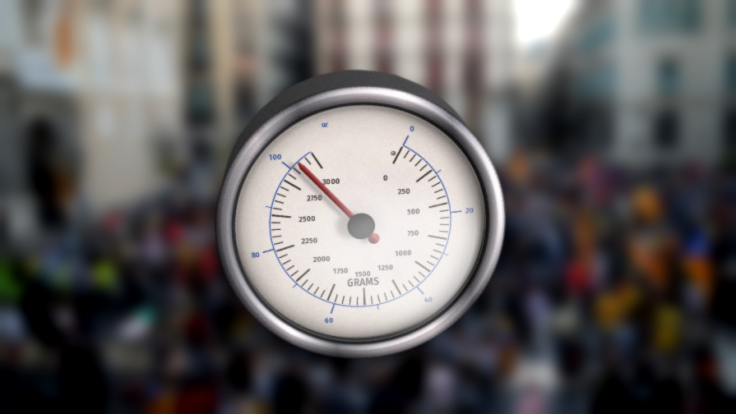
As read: 2900; g
